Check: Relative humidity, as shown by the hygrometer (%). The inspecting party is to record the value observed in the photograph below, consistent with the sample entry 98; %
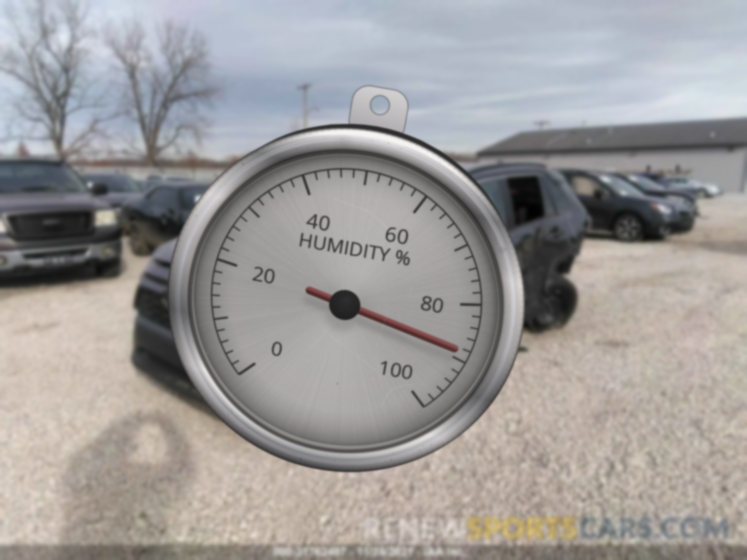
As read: 88; %
